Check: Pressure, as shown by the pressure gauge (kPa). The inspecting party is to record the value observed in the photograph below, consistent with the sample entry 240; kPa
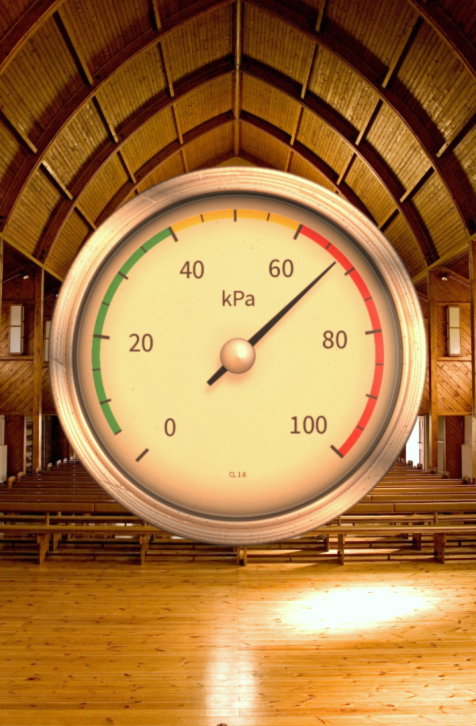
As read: 67.5; kPa
